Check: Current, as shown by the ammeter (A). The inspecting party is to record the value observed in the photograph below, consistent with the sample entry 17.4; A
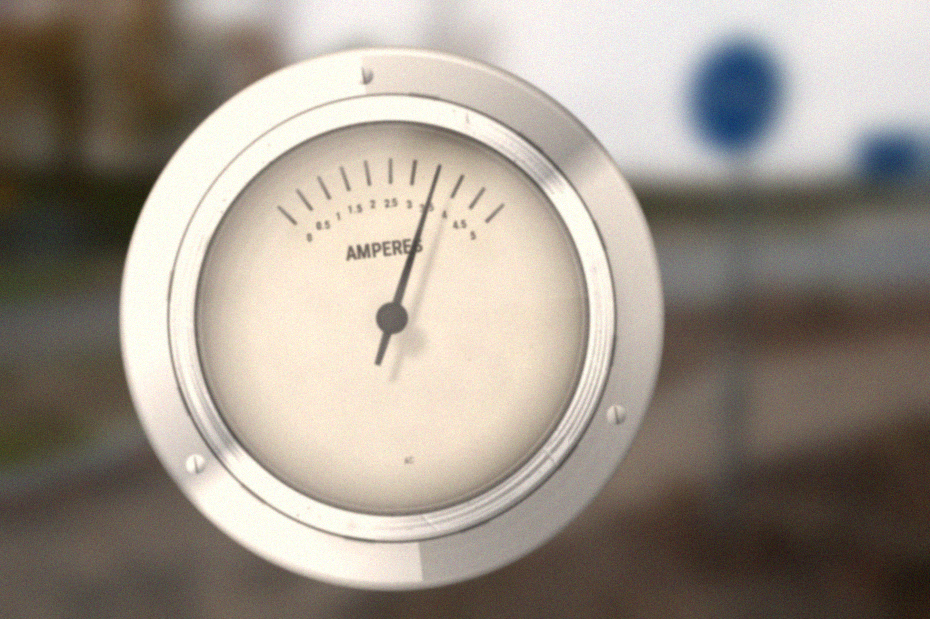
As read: 3.5; A
